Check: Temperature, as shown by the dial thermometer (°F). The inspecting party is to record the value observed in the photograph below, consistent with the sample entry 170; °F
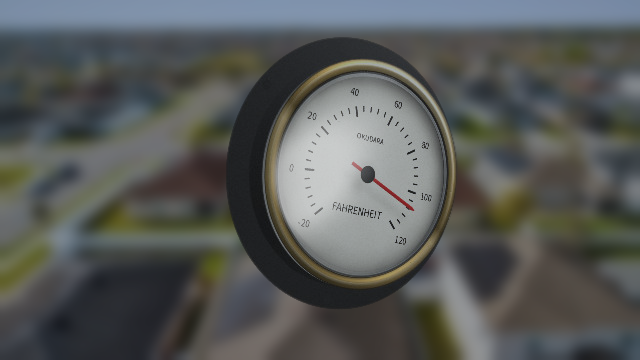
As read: 108; °F
